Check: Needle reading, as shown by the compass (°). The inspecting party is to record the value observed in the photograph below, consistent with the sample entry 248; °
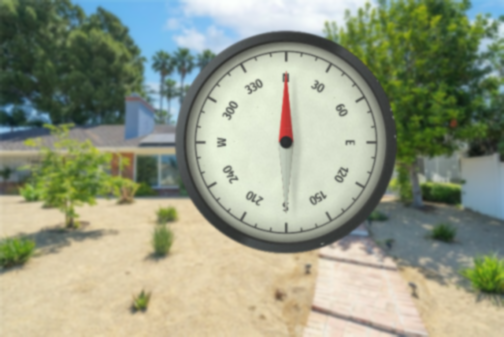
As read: 0; °
